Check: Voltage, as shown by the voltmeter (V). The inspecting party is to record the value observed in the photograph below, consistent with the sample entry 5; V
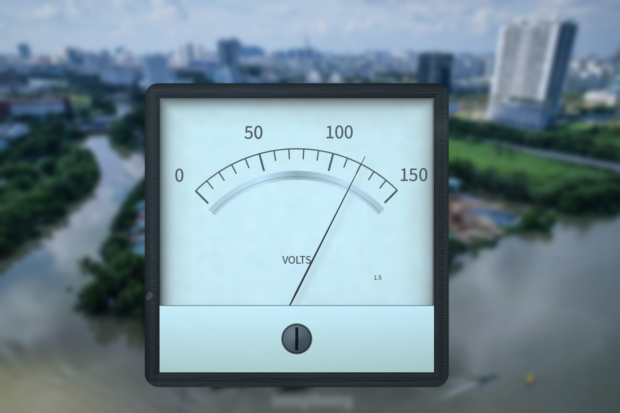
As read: 120; V
